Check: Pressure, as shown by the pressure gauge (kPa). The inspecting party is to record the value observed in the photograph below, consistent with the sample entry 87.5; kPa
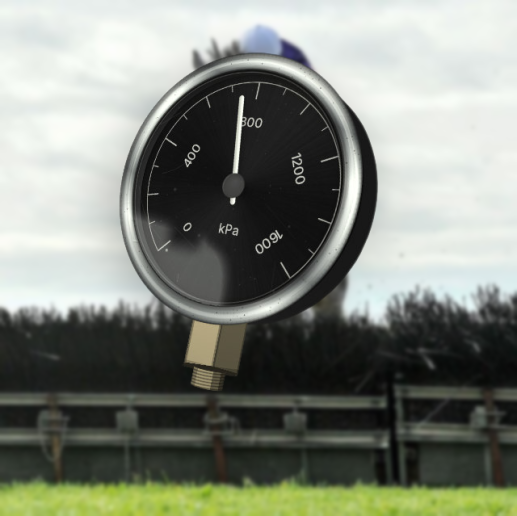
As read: 750; kPa
